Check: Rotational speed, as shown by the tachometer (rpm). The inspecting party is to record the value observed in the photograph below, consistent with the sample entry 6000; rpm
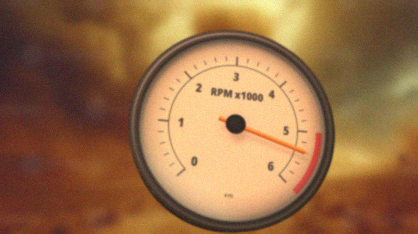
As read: 5400; rpm
